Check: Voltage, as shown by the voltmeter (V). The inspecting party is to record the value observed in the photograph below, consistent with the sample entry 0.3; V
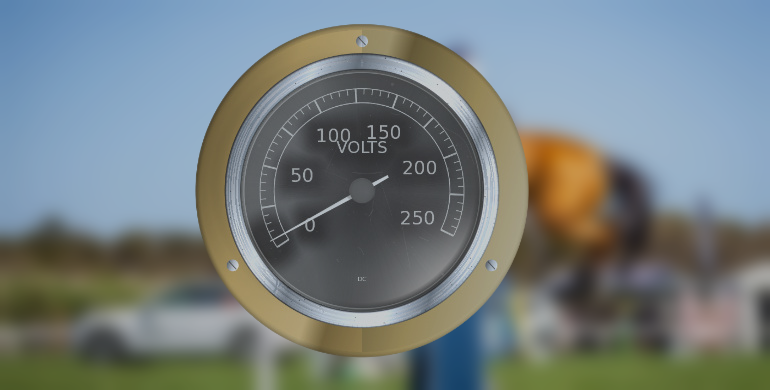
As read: 5; V
